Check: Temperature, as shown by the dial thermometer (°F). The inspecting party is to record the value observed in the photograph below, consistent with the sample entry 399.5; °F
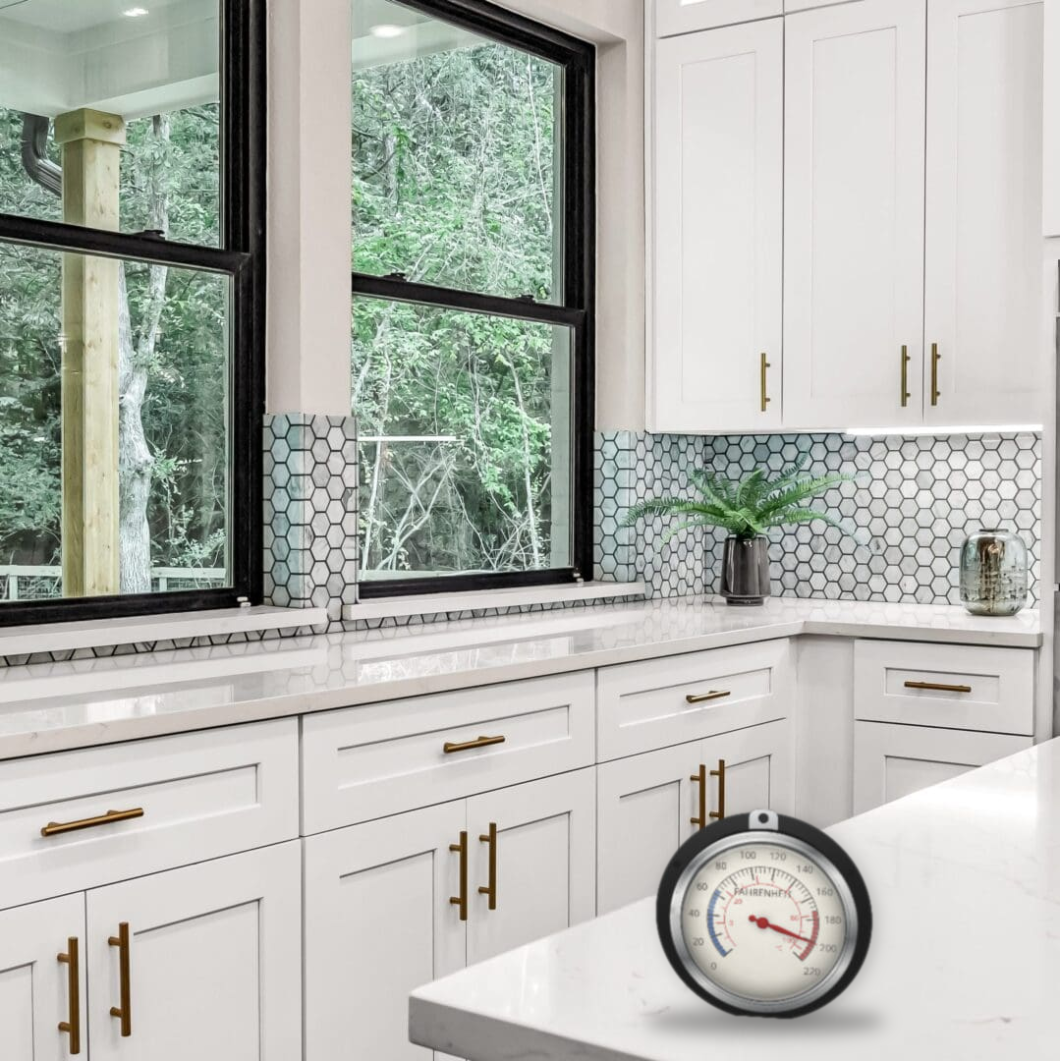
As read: 200; °F
